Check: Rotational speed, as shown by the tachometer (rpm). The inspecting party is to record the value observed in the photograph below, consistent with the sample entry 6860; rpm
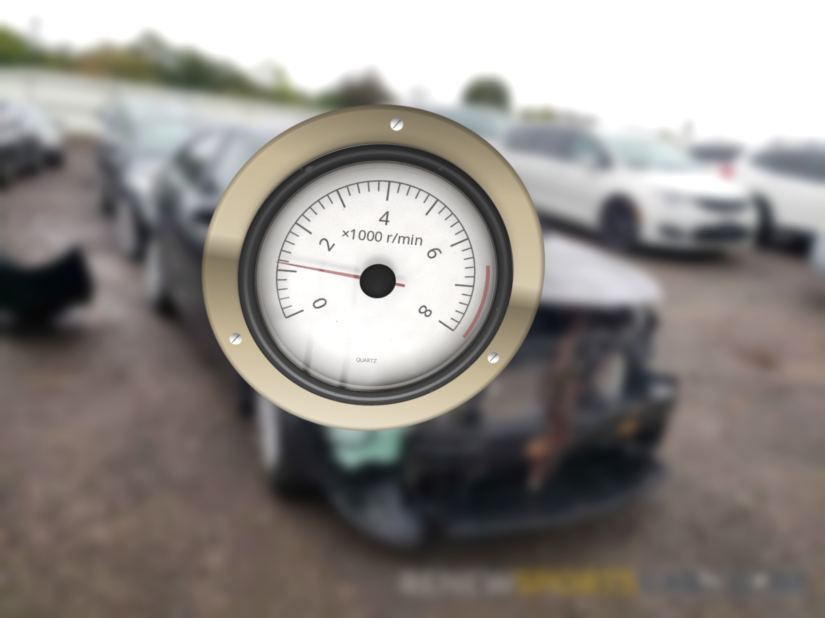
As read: 1200; rpm
